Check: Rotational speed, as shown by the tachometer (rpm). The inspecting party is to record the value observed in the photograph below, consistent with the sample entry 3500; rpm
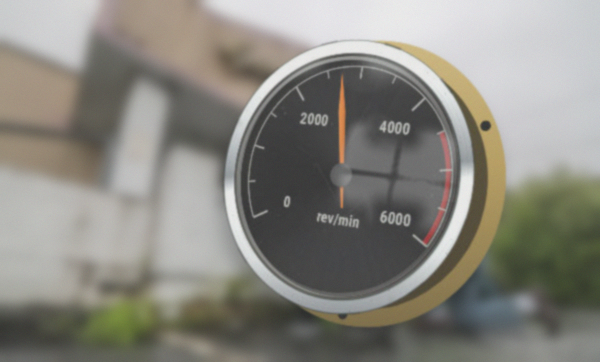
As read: 2750; rpm
